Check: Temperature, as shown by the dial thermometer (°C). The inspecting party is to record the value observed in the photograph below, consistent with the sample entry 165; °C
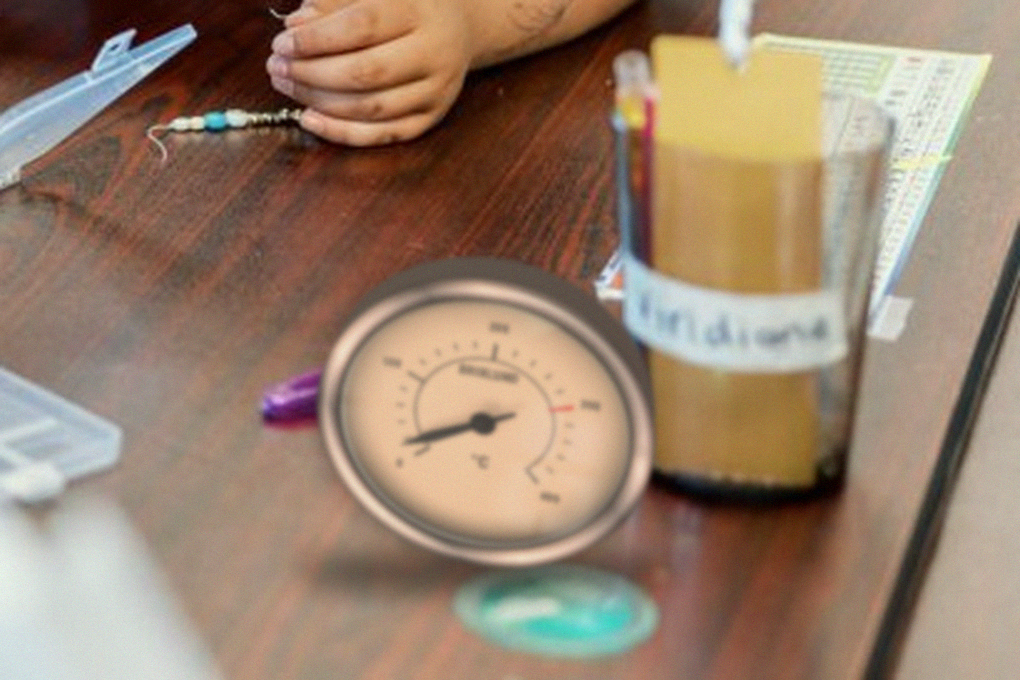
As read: 20; °C
